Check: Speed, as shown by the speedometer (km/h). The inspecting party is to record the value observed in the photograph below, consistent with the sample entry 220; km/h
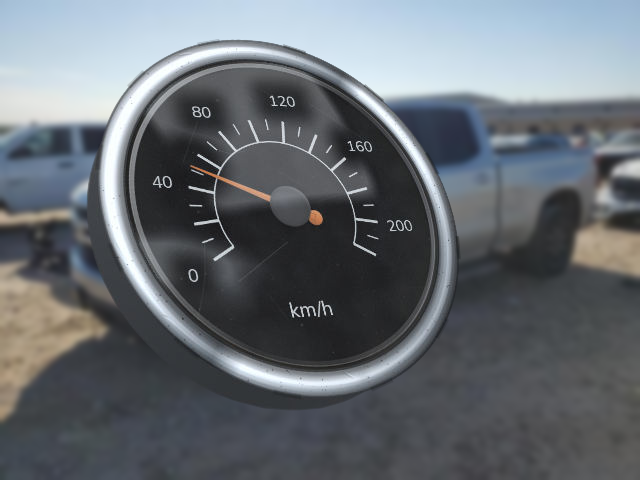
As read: 50; km/h
